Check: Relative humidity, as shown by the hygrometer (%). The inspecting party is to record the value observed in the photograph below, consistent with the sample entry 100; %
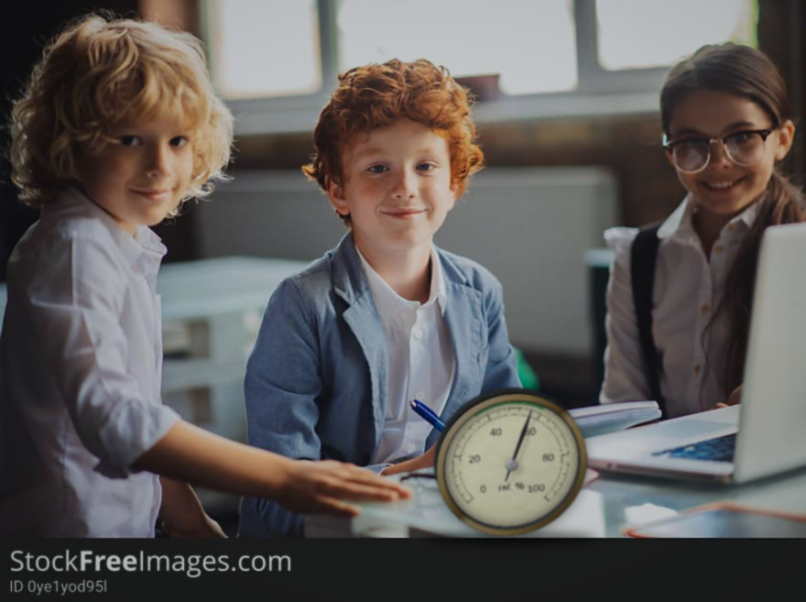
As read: 56; %
